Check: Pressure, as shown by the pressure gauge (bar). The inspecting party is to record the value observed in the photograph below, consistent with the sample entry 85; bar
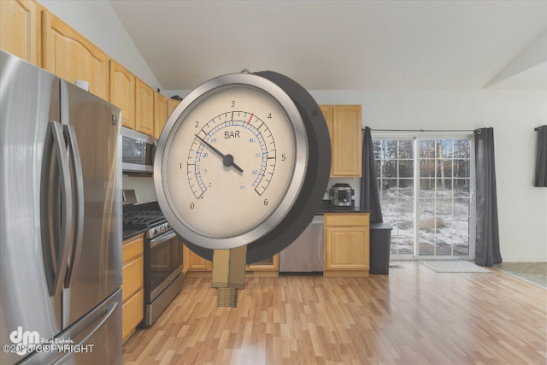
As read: 1.8; bar
